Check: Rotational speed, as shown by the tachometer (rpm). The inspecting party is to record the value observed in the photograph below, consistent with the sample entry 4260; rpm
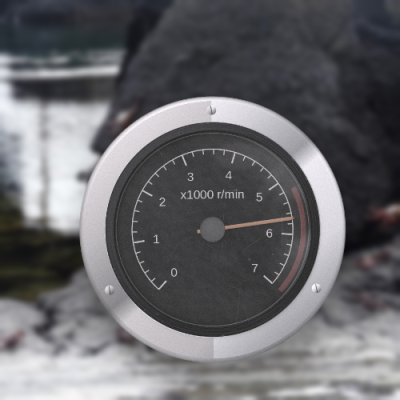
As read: 5700; rpm
